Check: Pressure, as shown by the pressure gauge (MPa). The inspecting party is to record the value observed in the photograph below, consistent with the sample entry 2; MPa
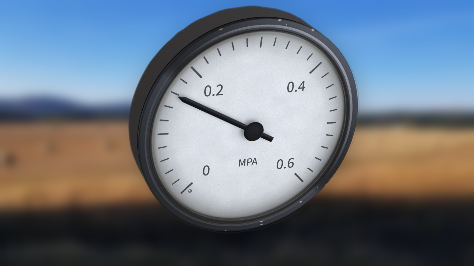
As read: 0.16; MPa
